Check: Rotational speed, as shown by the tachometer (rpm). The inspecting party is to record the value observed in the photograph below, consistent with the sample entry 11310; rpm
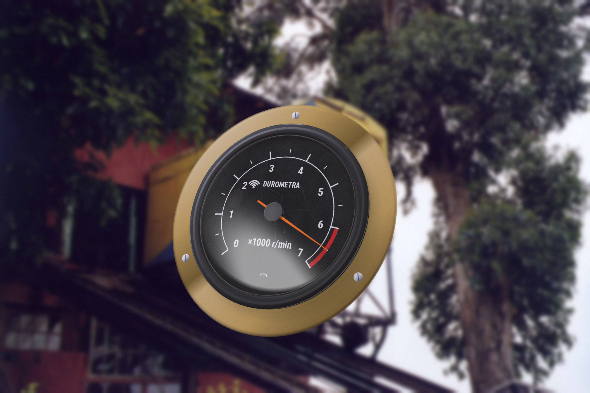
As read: 6500; rpm
